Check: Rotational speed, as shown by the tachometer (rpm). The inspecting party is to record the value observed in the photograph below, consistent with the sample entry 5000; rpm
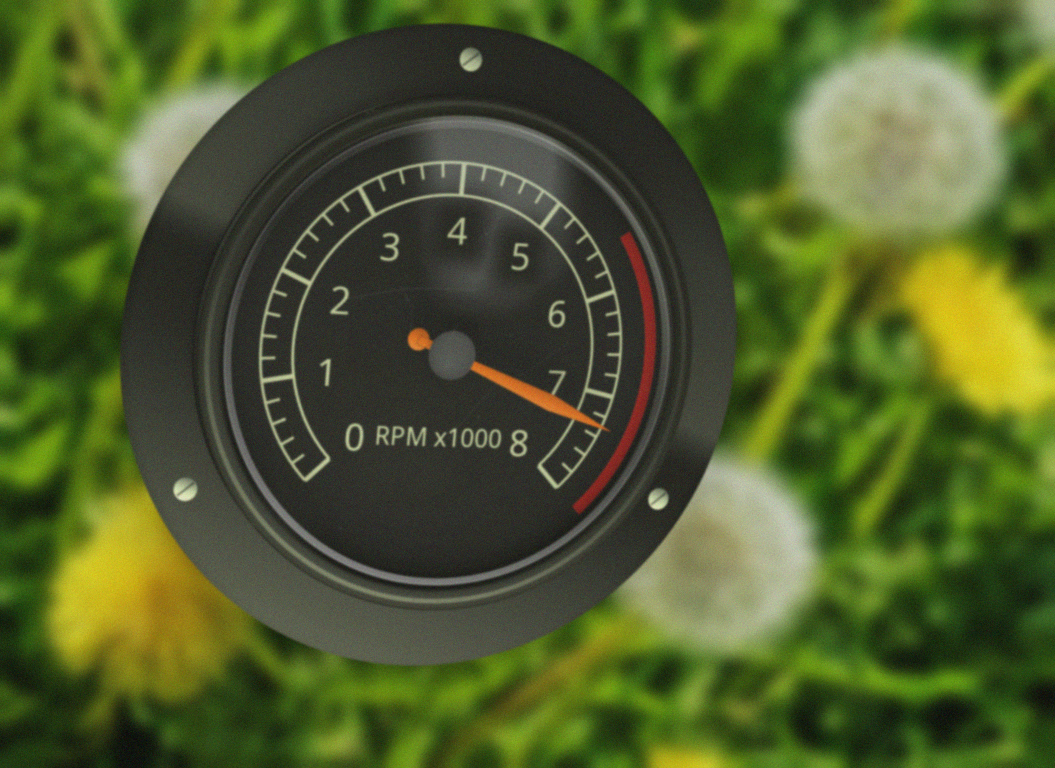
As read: 7300; rpm
